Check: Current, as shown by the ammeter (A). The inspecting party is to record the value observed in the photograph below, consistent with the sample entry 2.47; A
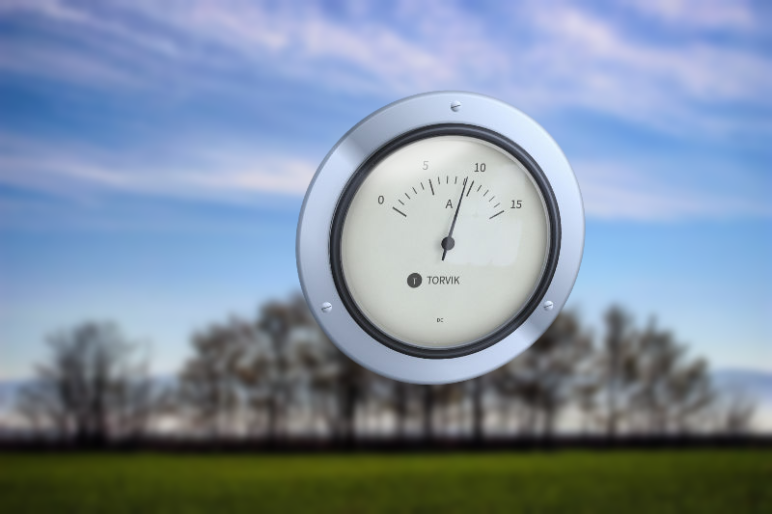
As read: 9; A
